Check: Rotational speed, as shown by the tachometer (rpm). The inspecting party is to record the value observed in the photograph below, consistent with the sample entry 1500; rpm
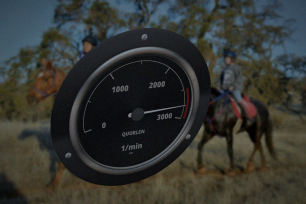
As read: 2750; rpm
